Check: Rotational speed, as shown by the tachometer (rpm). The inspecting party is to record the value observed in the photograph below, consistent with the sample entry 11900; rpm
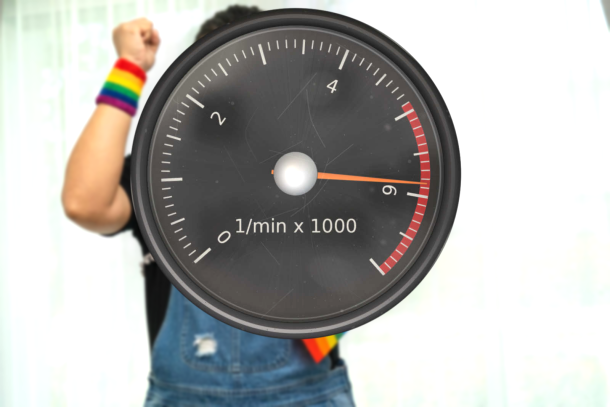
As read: 5850; rpm
